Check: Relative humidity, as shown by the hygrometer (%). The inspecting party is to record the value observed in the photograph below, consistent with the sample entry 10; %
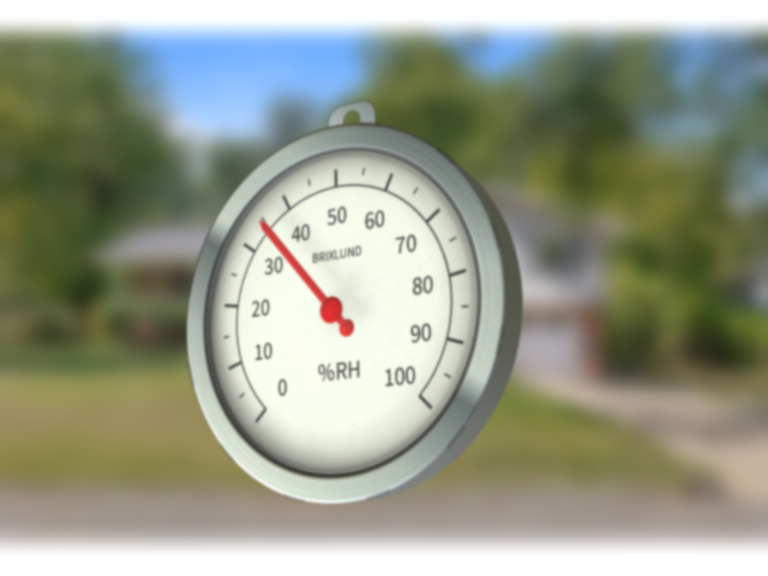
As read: 35; %
